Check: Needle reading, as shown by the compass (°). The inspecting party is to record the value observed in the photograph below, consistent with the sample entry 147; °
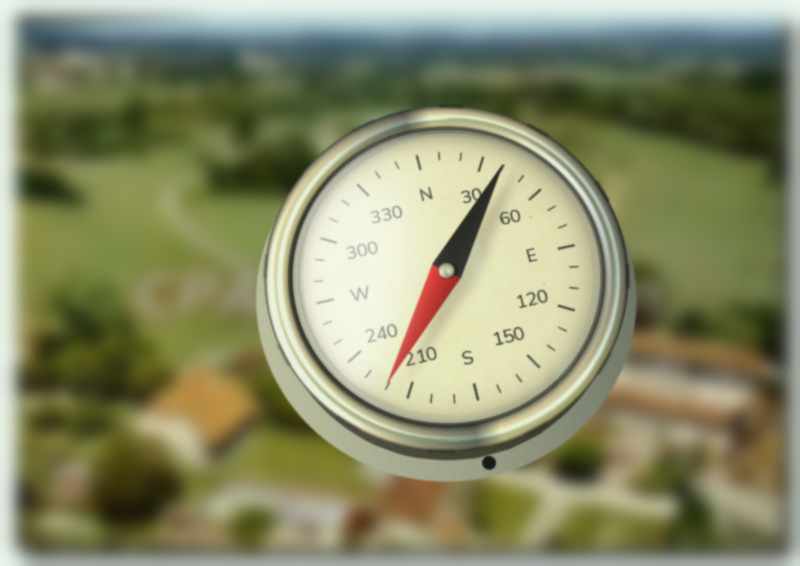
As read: 220; °
